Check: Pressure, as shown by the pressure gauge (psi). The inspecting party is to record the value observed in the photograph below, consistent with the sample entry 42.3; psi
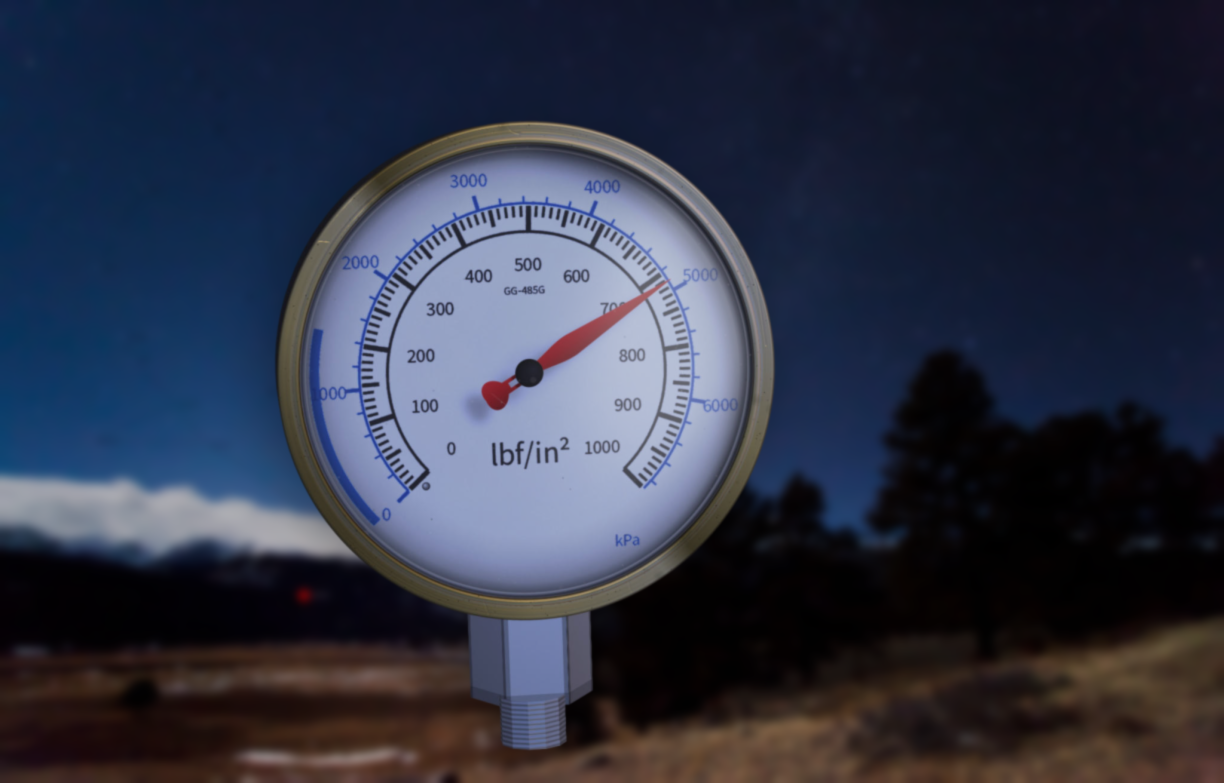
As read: 710; psi
